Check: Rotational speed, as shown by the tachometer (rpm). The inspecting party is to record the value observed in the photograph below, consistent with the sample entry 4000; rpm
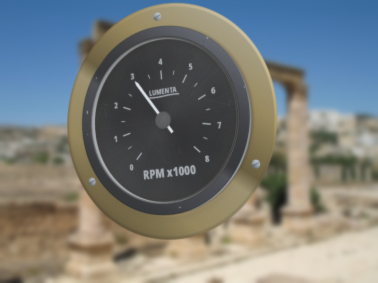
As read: 3000; rpm
